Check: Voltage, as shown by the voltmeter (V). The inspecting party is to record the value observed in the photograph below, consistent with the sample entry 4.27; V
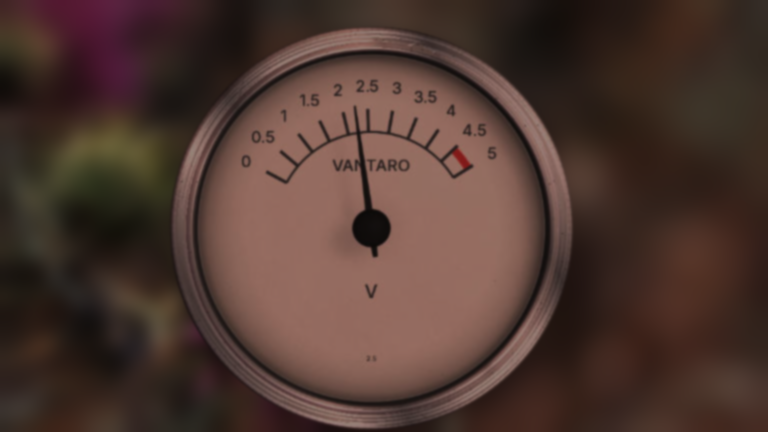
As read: 2.25; V
